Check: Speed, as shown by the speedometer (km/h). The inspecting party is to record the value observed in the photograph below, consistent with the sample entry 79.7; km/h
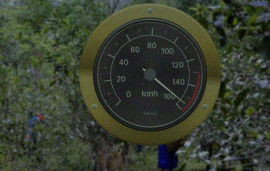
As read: 155; km/h
